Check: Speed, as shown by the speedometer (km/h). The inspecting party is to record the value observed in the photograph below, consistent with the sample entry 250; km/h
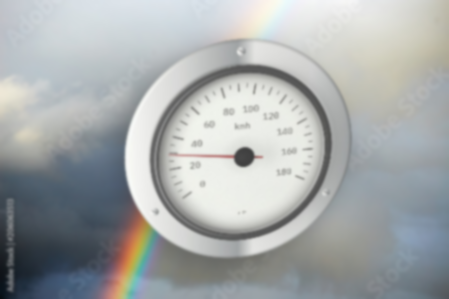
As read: 30; km/h
